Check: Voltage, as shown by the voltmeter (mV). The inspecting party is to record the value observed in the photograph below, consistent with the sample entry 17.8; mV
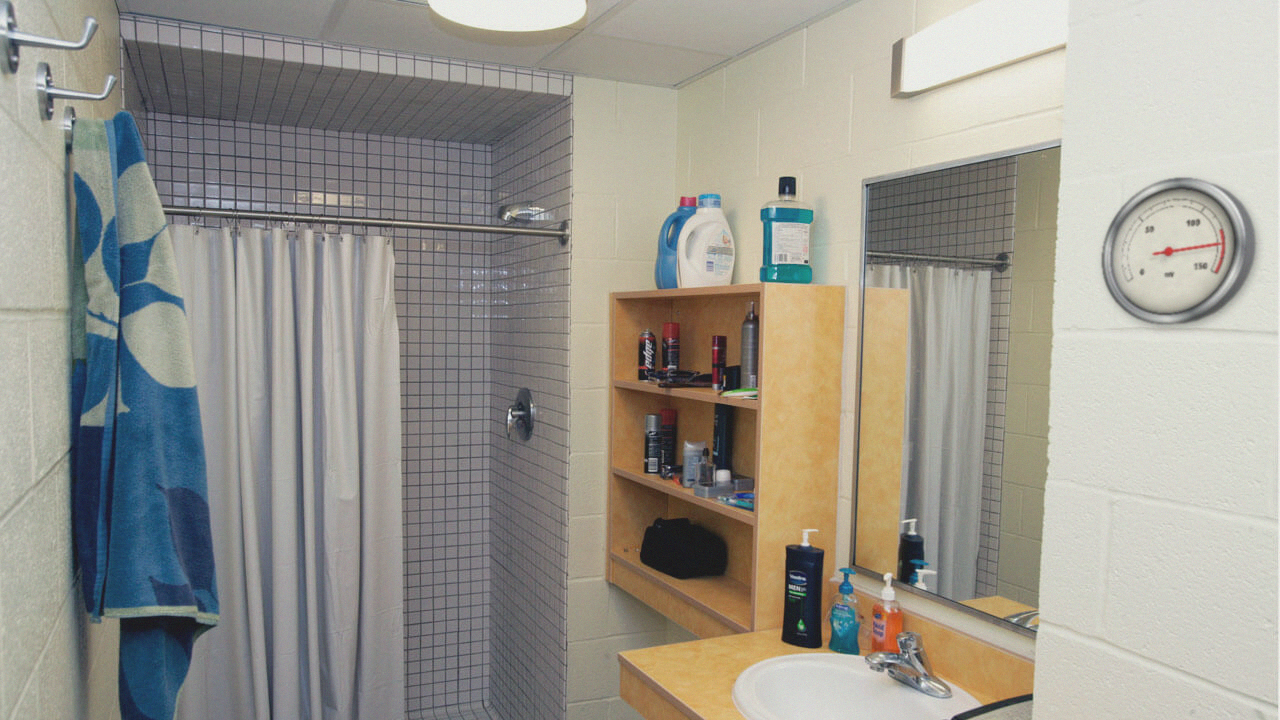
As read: 130; mV
